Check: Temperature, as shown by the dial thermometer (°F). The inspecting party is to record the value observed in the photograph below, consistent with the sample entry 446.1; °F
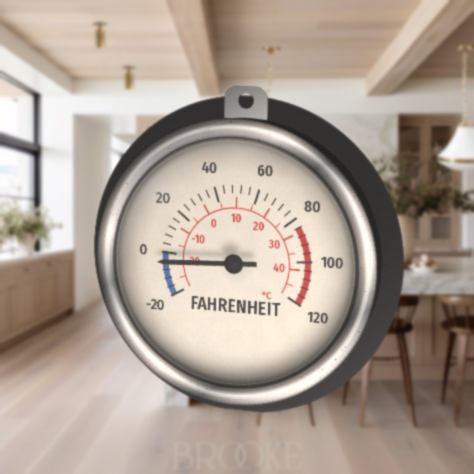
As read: -4; °F
